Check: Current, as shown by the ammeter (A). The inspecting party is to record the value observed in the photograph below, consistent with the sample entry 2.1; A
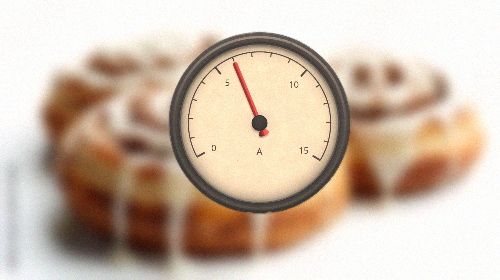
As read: 6; A
